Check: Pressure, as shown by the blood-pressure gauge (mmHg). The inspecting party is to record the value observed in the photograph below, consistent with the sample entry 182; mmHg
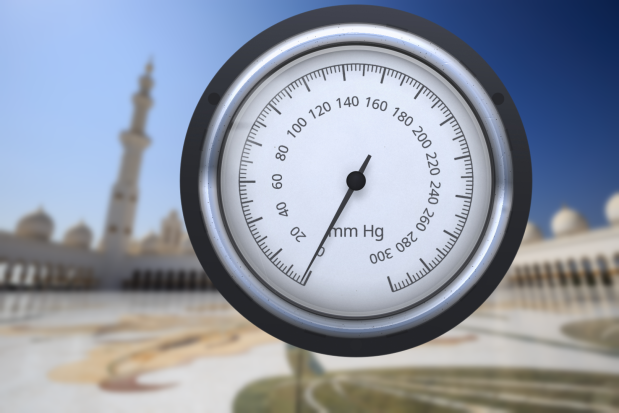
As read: 2; mmHg
